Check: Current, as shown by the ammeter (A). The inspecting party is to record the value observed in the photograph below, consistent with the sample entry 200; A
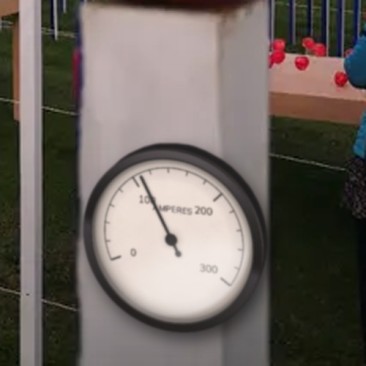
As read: 110; A
